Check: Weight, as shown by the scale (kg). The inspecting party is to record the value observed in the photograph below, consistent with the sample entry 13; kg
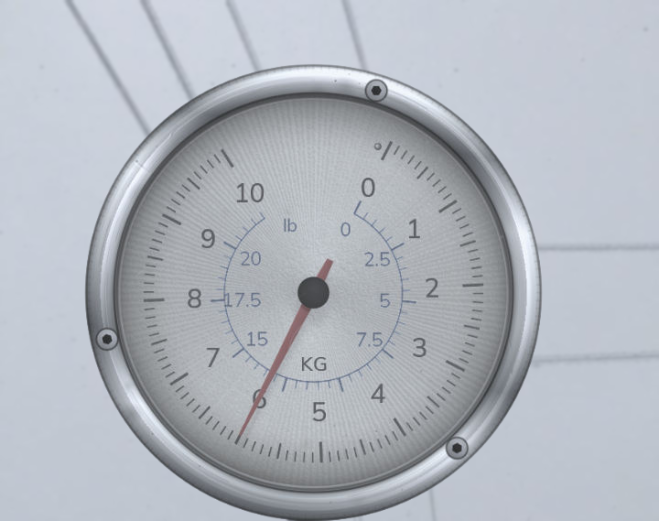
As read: 6; kg
